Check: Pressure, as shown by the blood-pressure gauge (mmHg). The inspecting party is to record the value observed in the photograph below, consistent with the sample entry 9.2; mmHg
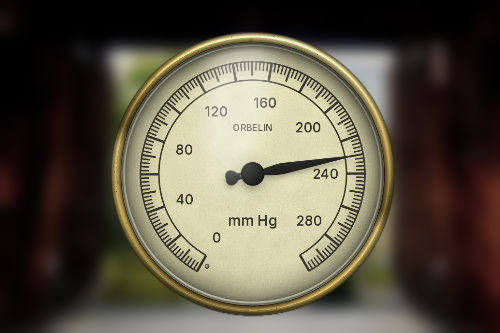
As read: 230; mmHg
